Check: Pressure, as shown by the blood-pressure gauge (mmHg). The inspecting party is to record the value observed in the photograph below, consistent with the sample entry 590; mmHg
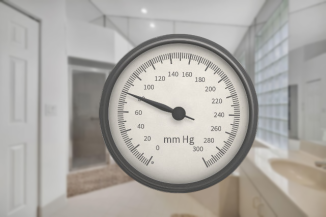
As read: 80; mmHg
